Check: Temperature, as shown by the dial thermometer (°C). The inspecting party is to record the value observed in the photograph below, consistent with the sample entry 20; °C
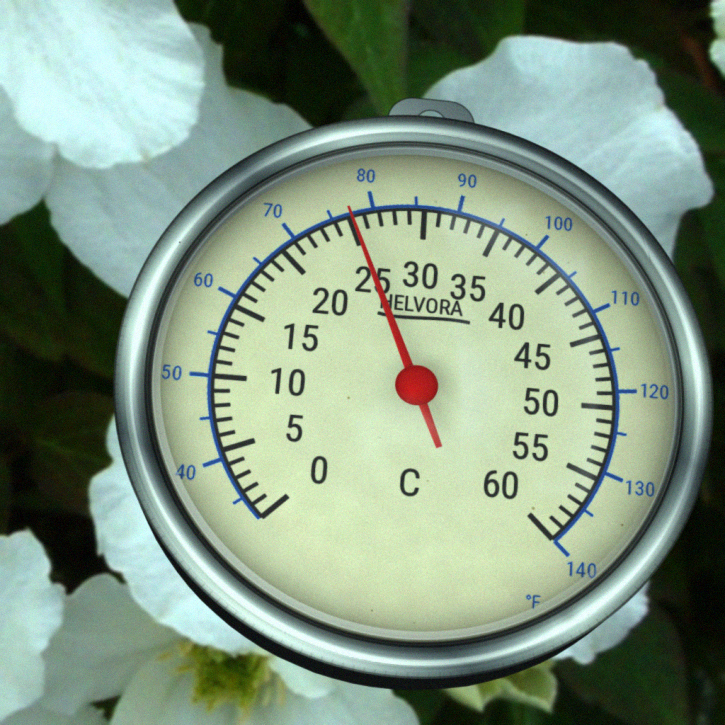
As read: 25; °C
